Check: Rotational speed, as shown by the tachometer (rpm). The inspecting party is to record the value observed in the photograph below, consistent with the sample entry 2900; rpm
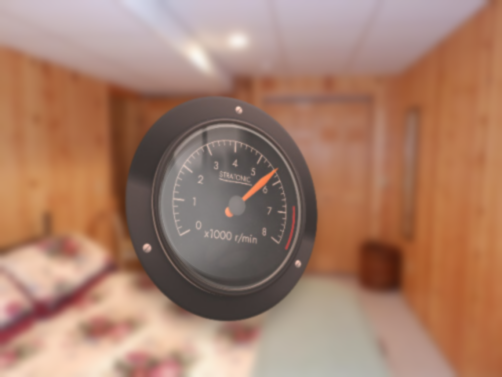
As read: 5600; rpm
